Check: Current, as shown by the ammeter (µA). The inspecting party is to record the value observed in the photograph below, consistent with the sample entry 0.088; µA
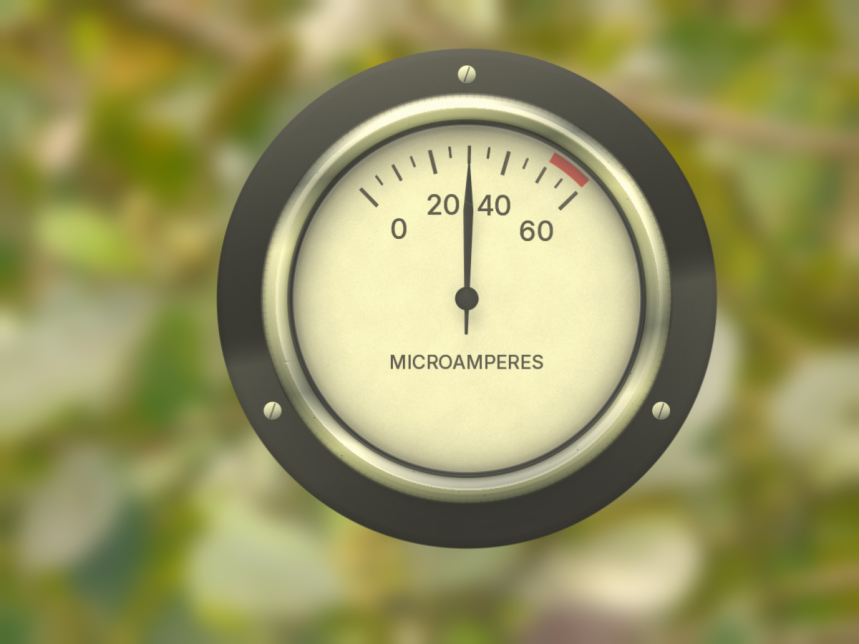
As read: 30; µA
